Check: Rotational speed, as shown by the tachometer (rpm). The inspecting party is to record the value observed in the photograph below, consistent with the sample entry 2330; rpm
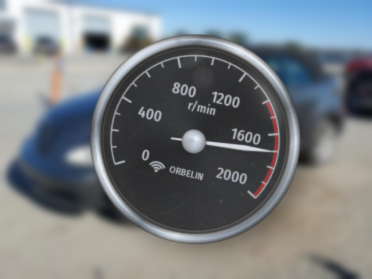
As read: 1700; rpm
